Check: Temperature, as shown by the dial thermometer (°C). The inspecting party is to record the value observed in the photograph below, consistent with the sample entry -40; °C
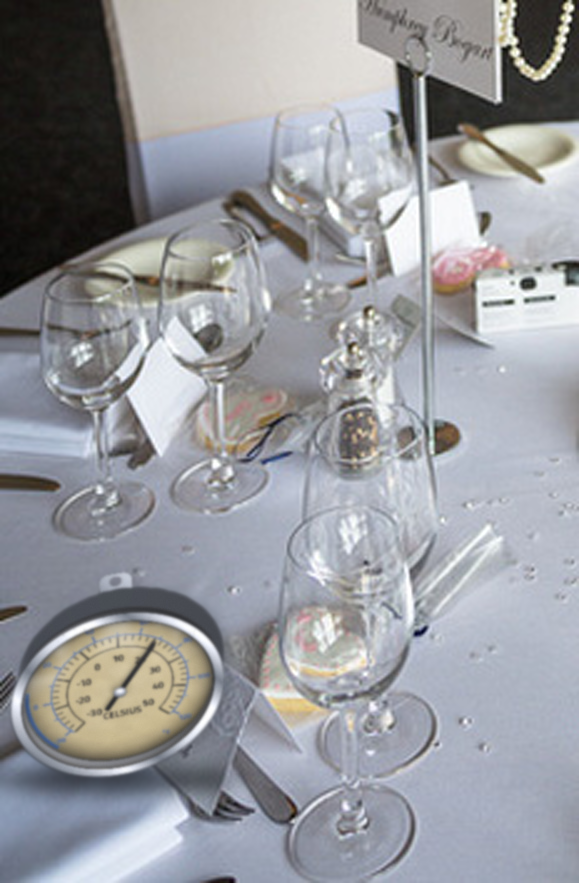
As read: 20; °C
